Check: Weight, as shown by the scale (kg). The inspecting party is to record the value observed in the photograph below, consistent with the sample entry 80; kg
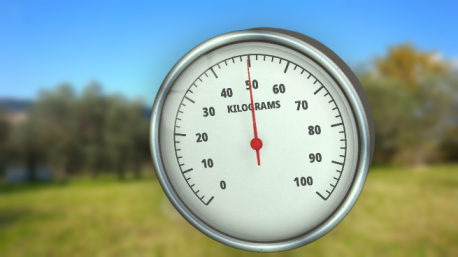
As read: 50; kg
